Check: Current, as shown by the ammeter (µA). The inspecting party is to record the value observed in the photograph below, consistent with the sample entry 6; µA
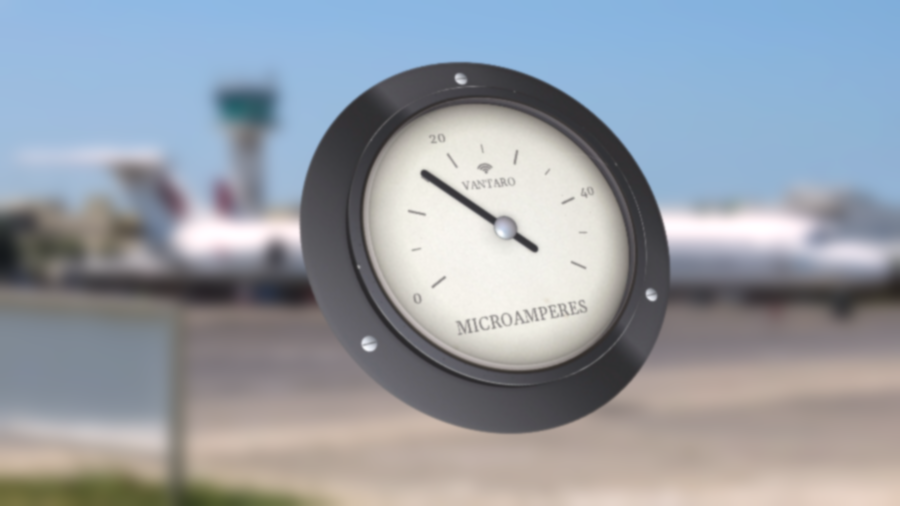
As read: 15; µA
